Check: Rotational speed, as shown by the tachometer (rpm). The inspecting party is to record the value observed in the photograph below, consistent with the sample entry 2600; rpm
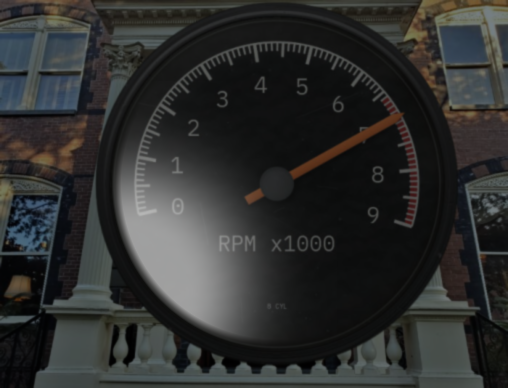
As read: 7000; rpm
